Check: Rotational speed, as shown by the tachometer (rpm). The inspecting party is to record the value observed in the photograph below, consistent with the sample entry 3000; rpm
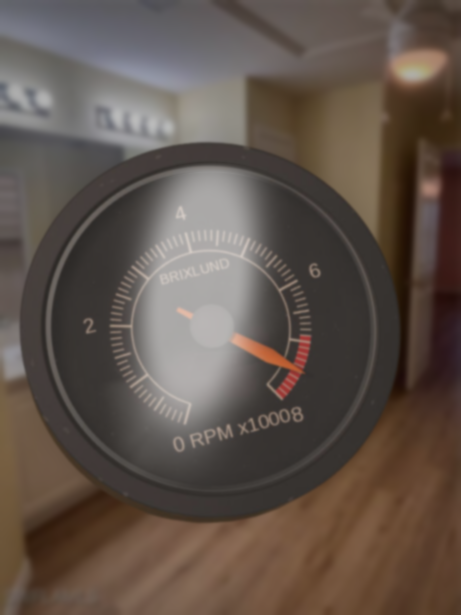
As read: 7500; rpm
